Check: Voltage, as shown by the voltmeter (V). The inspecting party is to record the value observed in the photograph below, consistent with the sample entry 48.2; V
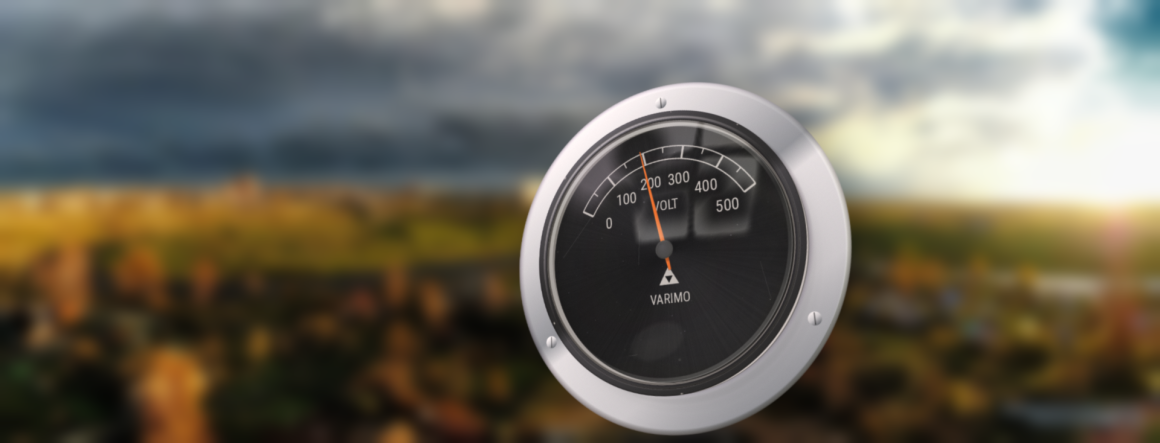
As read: 200; V
